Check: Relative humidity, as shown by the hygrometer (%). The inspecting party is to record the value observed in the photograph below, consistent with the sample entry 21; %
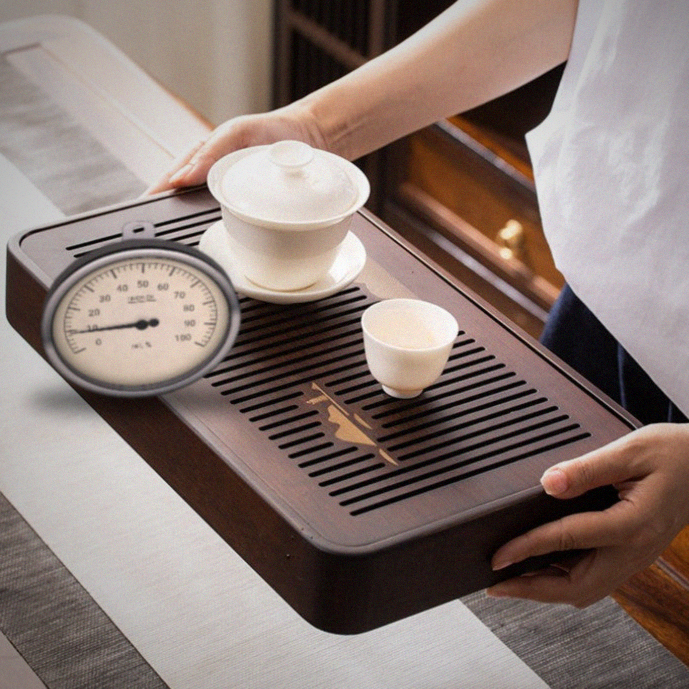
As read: 10; %
